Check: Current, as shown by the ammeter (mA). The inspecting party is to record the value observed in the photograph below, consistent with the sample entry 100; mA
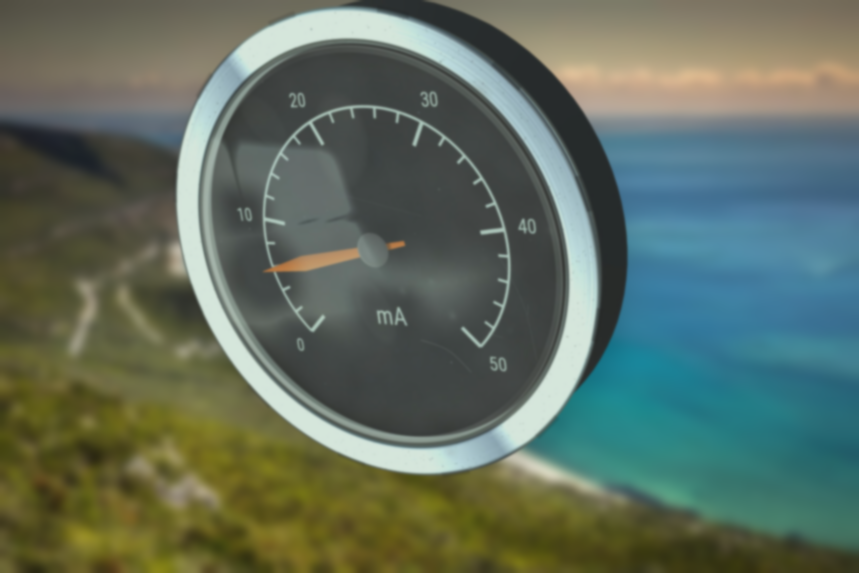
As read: 6; mA
